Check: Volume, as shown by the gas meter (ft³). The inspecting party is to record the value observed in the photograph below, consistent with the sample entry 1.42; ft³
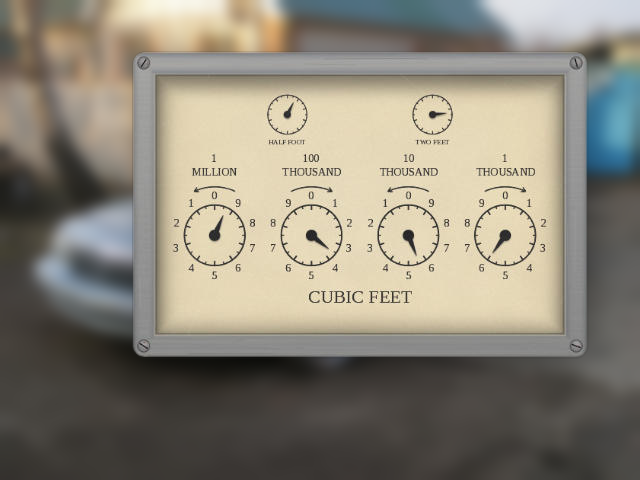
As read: 935600; ft³
